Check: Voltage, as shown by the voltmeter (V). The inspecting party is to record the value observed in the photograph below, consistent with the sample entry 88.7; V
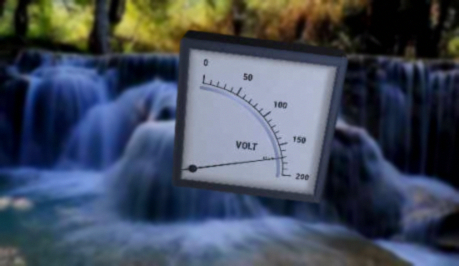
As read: 170; V
